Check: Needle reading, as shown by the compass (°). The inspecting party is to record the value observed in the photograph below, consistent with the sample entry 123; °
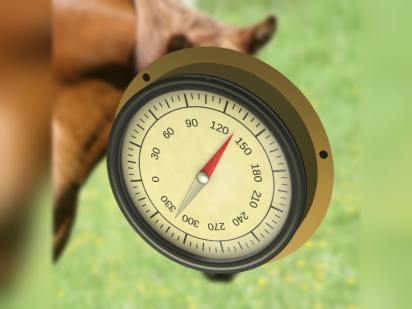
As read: 135; °
